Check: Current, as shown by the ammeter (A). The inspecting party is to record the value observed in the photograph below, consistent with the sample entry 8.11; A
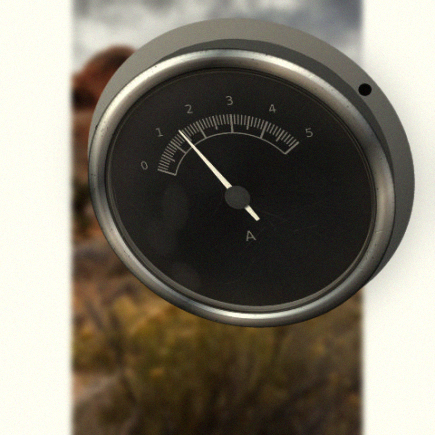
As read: 1.5; A
